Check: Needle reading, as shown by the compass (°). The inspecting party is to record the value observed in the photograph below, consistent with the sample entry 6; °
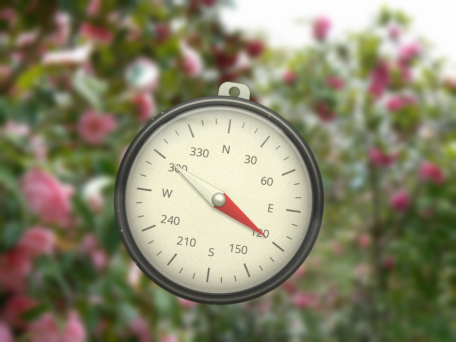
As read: 120; °
